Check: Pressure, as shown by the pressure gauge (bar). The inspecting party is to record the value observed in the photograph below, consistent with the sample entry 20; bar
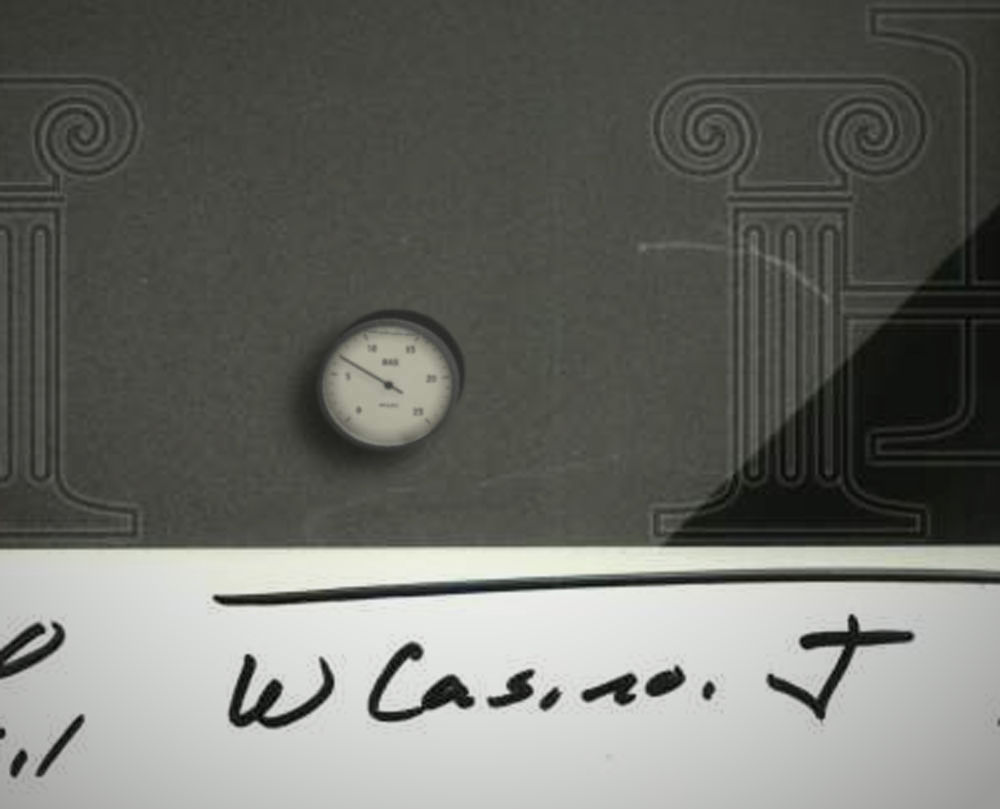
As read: 7; bar
